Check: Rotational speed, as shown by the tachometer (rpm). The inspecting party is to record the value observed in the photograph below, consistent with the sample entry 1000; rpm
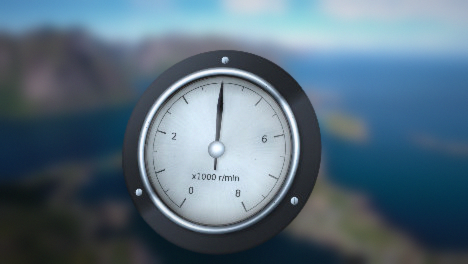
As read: 4000; rpm
